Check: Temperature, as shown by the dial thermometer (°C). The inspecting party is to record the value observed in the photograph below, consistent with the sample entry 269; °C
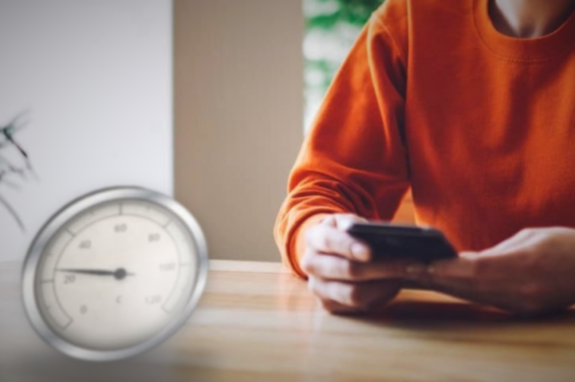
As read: 25; °C
